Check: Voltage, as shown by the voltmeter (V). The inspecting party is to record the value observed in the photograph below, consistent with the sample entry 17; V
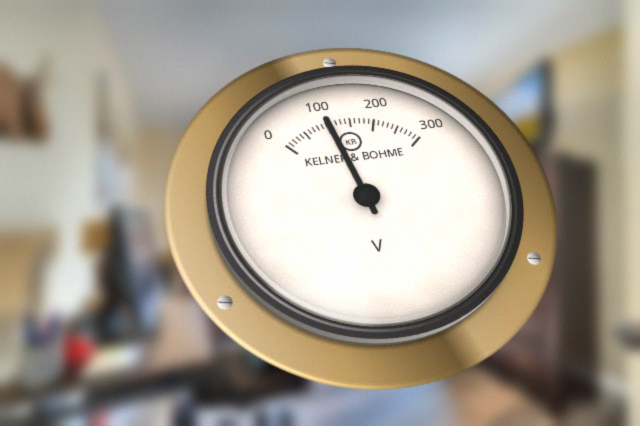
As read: 100; V
